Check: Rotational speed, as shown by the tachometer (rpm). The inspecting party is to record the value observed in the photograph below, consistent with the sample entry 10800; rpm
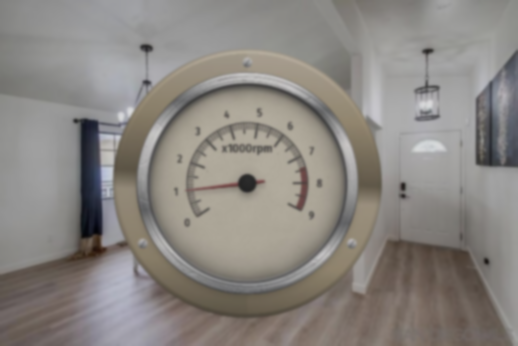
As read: 1000; rpm
